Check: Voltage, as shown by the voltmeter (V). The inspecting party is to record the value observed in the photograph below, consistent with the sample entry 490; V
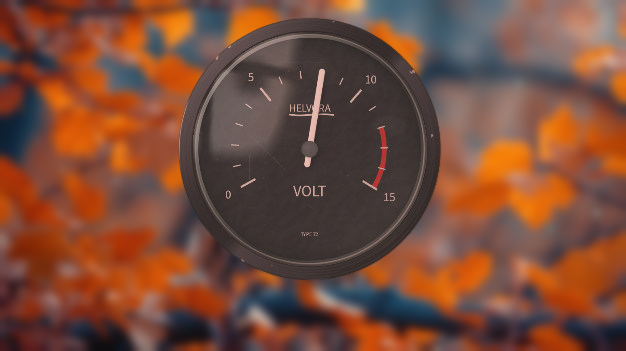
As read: 8; V
